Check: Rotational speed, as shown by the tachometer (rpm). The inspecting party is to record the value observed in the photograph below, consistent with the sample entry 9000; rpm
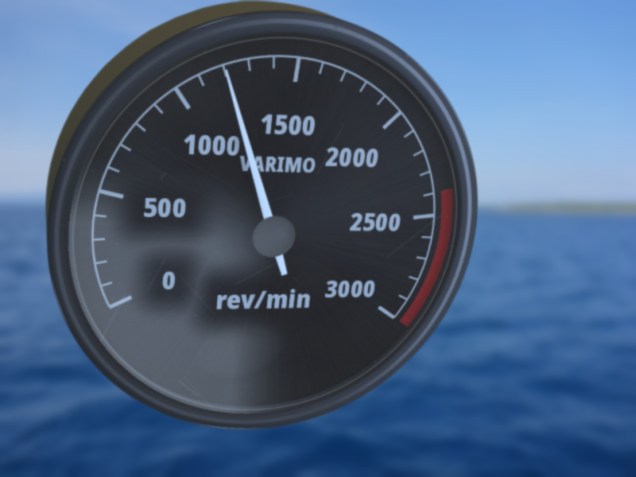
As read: 1200; rpm
